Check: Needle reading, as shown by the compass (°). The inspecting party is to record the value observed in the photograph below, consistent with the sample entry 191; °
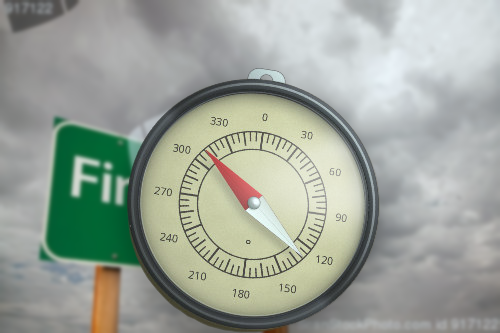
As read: 310; °
